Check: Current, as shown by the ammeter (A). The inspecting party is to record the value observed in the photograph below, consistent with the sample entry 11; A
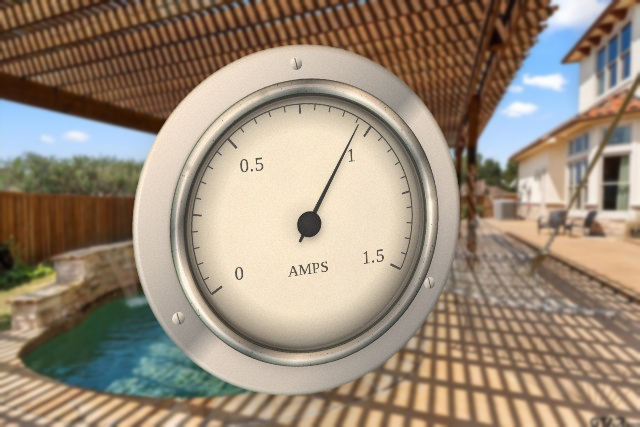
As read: 0.95; A
